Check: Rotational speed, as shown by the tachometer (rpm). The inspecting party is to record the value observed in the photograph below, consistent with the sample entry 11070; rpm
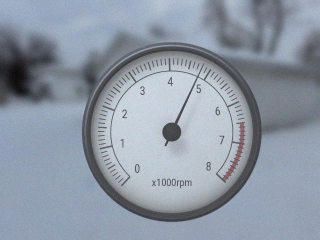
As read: 4800; rpm
